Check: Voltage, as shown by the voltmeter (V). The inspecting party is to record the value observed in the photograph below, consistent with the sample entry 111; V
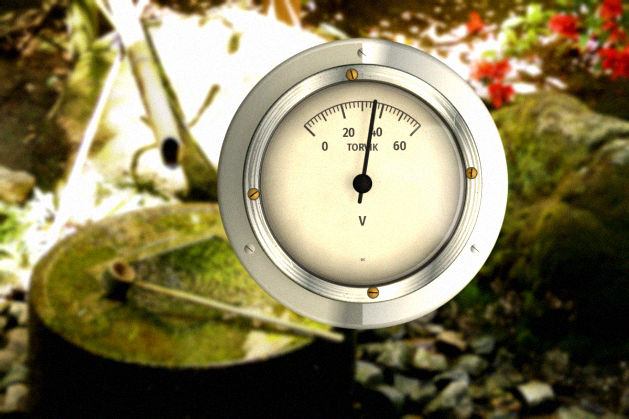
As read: 36; V
